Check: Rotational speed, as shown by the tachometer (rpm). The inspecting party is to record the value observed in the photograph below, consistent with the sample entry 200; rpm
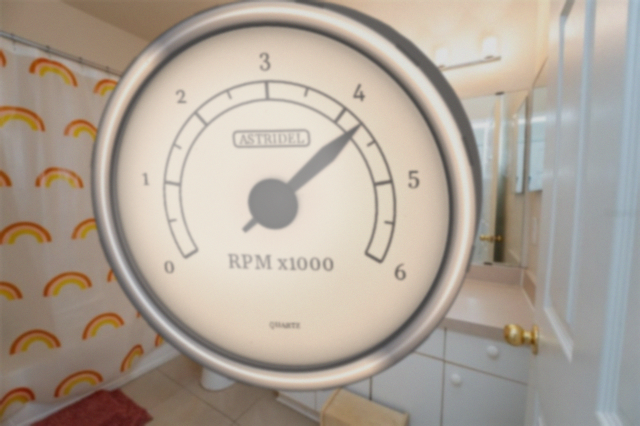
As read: 4250; rpm
